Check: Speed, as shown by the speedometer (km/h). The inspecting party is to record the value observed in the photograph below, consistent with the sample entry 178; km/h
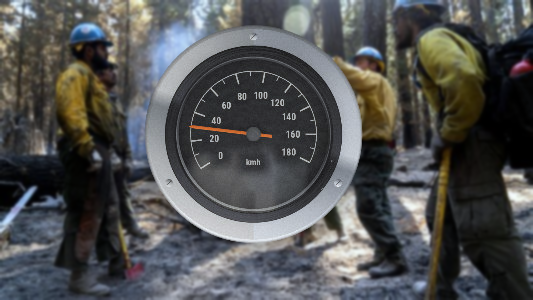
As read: 30; km/h
